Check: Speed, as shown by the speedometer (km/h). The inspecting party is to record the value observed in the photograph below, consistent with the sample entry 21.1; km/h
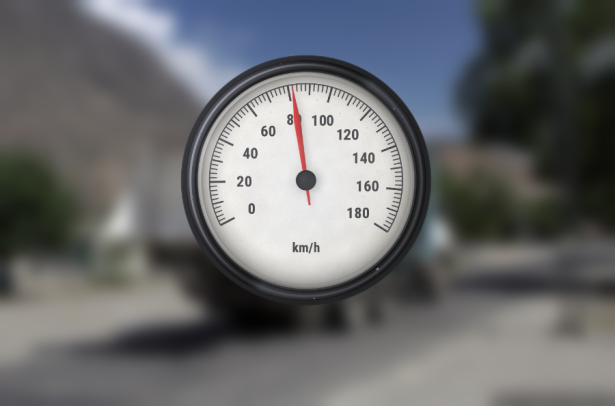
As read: 82; km/h
